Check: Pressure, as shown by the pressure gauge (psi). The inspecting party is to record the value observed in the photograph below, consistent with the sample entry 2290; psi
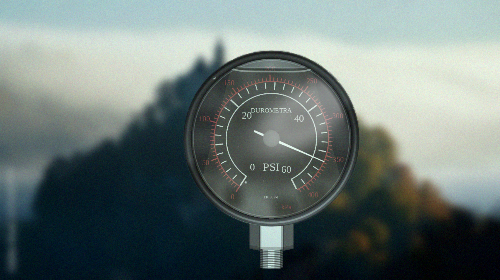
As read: 52; psi
